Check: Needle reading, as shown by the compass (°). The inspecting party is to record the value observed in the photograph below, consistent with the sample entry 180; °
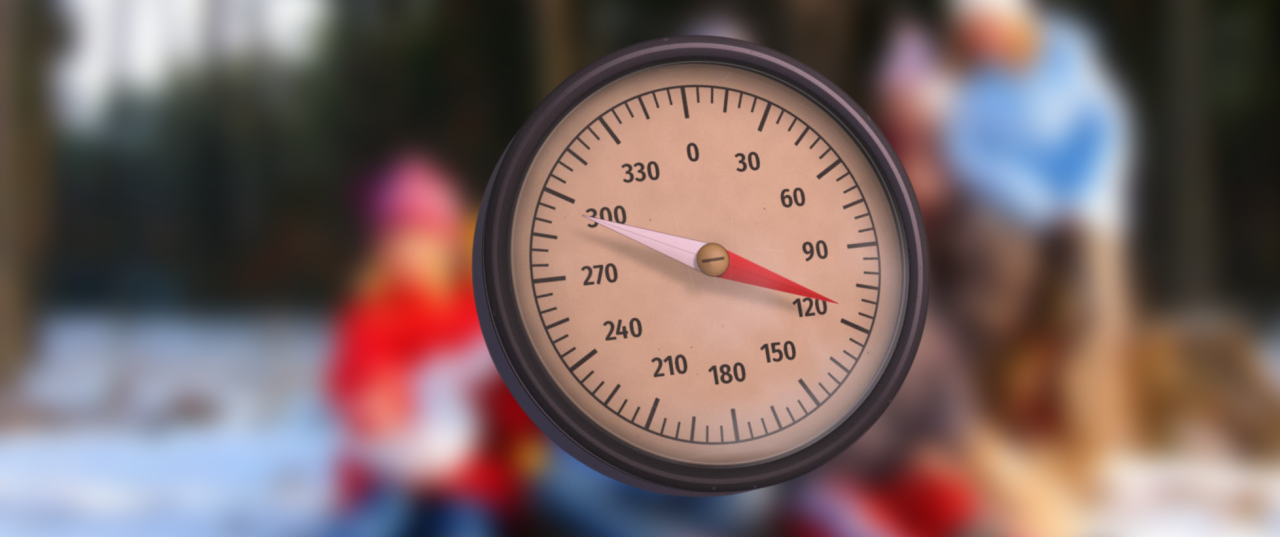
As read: 115; °
